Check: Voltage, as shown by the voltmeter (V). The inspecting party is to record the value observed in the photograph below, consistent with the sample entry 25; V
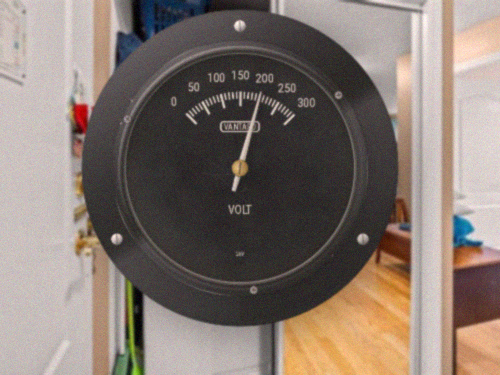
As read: 200; V
